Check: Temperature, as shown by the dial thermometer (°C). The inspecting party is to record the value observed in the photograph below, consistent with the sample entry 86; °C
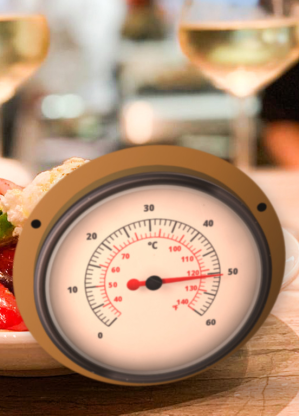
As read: 50; °C
